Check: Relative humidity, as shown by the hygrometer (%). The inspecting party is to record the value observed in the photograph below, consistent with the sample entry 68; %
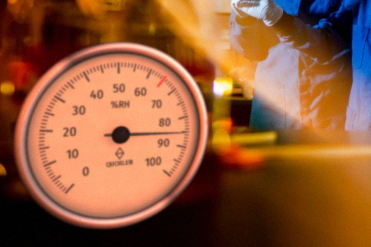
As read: 85; %
